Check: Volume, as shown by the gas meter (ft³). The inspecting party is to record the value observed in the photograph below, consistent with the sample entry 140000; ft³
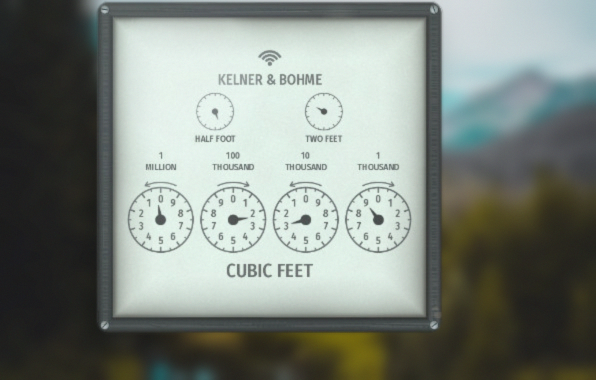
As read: 22900; ft³
